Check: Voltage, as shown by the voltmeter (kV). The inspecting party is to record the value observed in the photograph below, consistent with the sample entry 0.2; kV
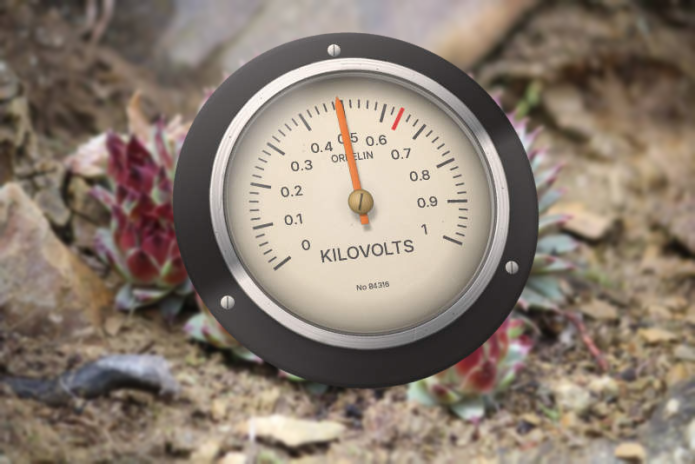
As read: 0.49; kV
